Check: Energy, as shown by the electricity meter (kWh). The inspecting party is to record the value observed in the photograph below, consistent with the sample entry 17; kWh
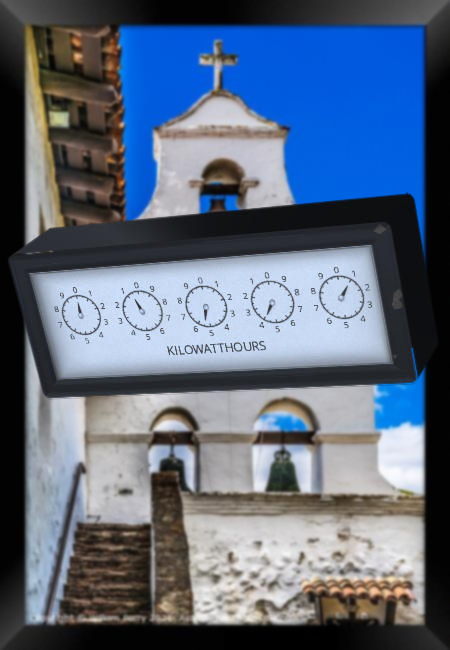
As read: 541; kWh
